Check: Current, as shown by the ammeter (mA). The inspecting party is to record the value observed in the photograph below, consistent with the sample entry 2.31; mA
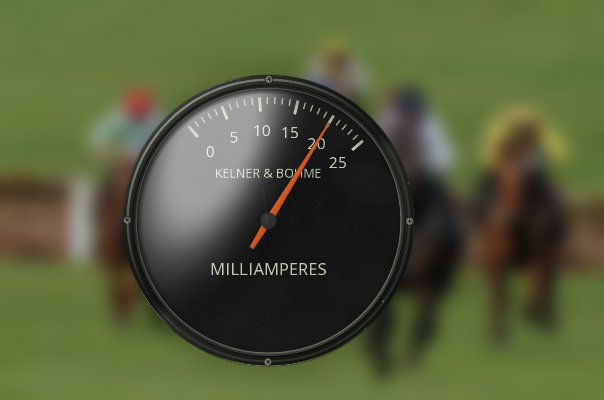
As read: 20; mA
